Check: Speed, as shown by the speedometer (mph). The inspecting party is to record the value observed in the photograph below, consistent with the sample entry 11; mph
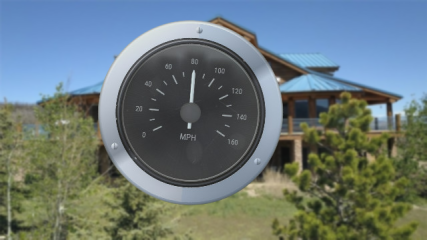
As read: 80; mph
